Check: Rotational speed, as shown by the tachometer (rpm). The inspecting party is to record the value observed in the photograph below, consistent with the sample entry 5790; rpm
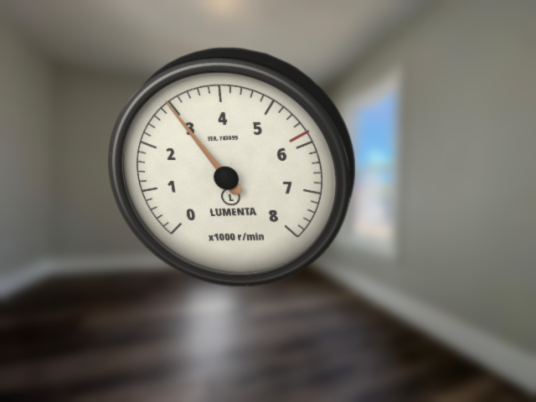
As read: 3000; rpm
